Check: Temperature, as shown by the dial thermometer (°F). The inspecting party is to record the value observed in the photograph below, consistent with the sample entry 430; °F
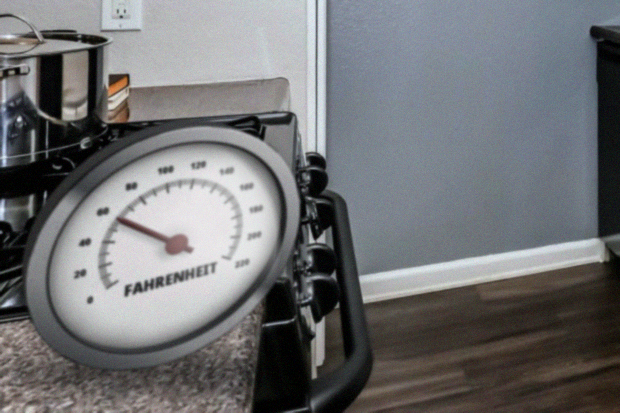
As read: 60; °F
